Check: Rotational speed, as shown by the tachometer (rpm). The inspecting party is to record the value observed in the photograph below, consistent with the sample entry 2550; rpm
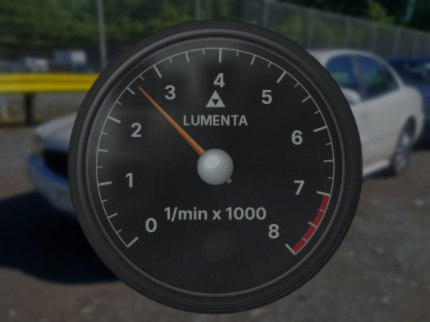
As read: 2625; rpm
